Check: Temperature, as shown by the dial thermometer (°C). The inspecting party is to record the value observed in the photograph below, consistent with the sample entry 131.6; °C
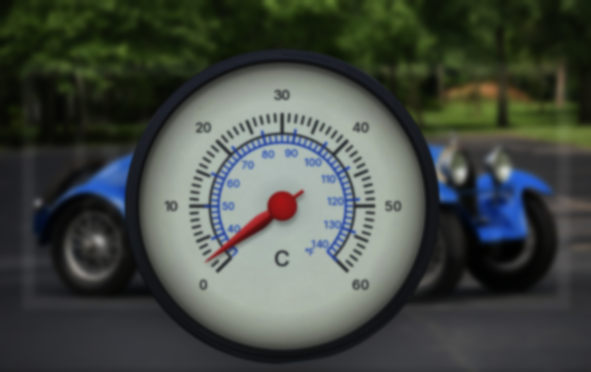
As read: 2; °C
